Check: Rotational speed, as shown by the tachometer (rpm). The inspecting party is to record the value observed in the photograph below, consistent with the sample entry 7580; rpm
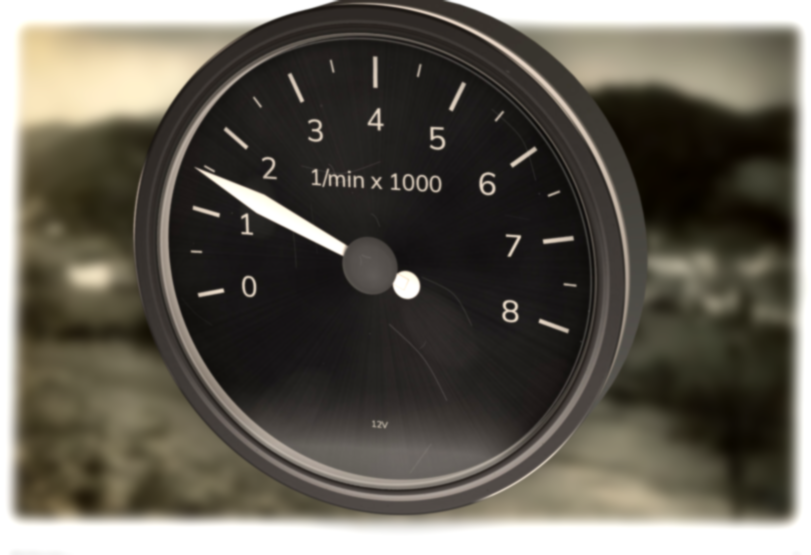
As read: 1500; rpm
